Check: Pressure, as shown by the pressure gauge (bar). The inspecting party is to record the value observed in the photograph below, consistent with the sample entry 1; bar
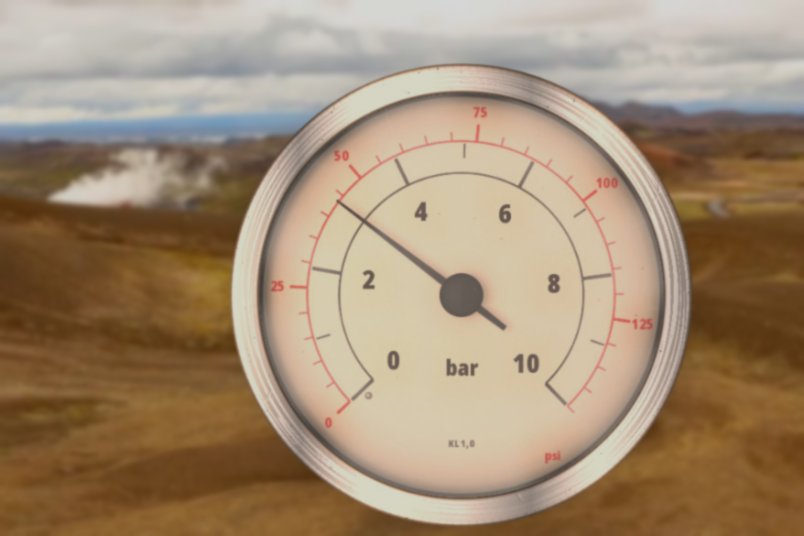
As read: 3; bar
